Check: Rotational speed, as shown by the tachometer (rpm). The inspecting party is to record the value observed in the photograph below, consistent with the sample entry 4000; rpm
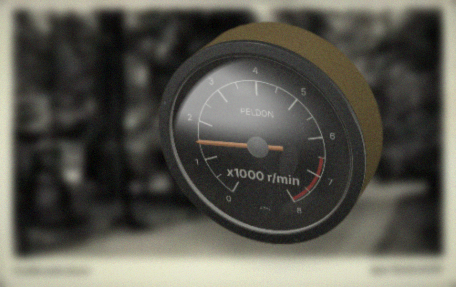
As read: 1500; rpm
